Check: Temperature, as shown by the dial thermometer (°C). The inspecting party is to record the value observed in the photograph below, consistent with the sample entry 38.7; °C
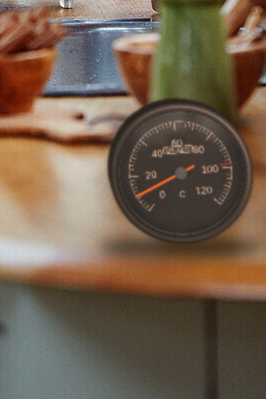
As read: 10; °C
